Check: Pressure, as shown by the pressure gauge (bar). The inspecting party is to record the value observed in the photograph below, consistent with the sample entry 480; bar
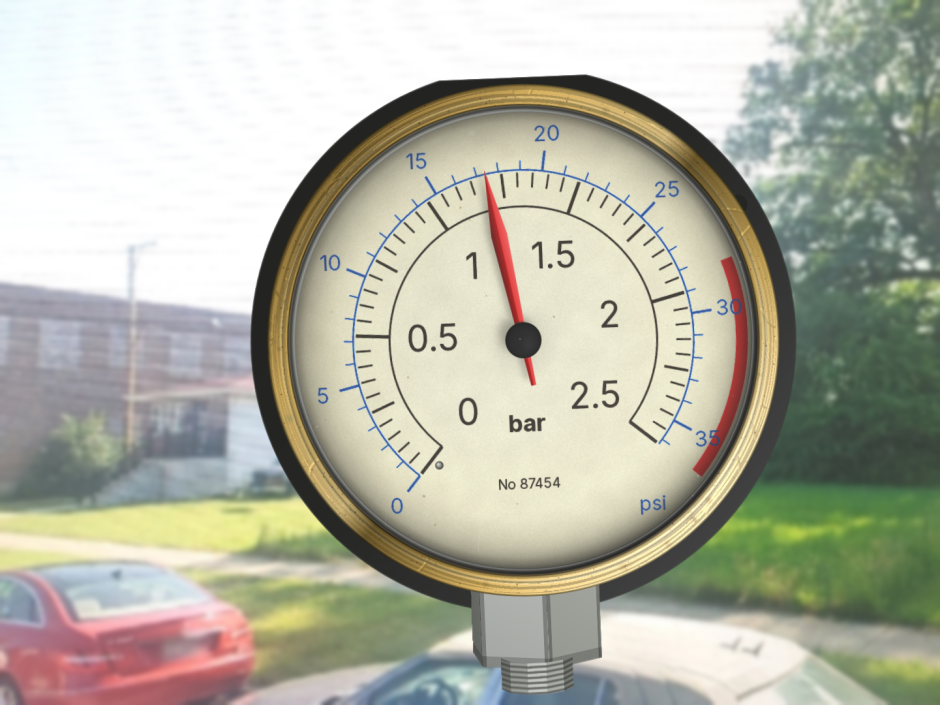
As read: 1.2; bar
